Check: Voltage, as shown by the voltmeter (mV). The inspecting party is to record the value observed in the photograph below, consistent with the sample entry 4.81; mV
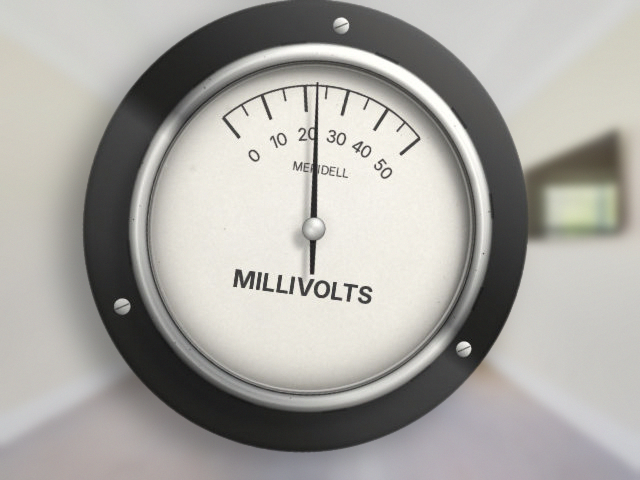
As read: 22.5; mV
